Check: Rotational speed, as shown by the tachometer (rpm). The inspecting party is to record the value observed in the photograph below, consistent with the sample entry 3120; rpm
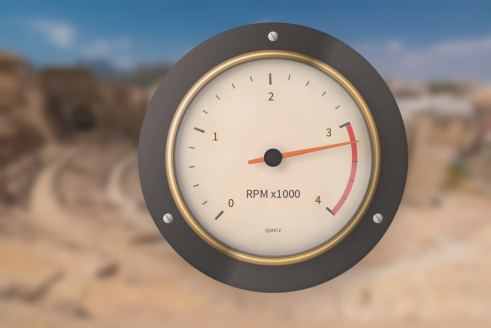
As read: 3200; rpm
